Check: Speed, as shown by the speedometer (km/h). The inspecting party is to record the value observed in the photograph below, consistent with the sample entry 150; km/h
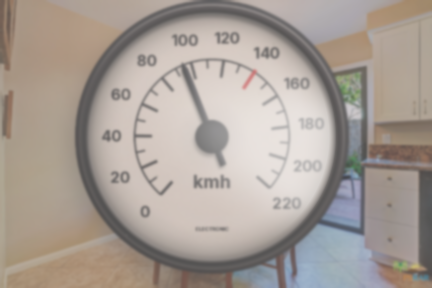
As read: 95; km/h
